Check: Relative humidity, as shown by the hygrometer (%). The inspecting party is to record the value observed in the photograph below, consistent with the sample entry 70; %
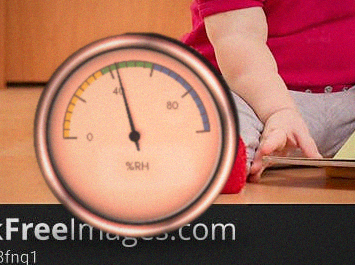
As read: 44; %
